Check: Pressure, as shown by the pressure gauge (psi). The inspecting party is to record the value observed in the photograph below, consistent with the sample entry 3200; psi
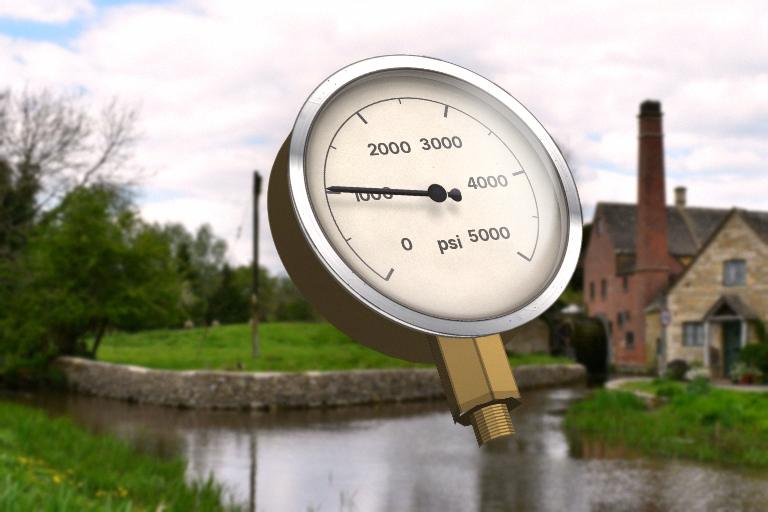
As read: 1000; psi
